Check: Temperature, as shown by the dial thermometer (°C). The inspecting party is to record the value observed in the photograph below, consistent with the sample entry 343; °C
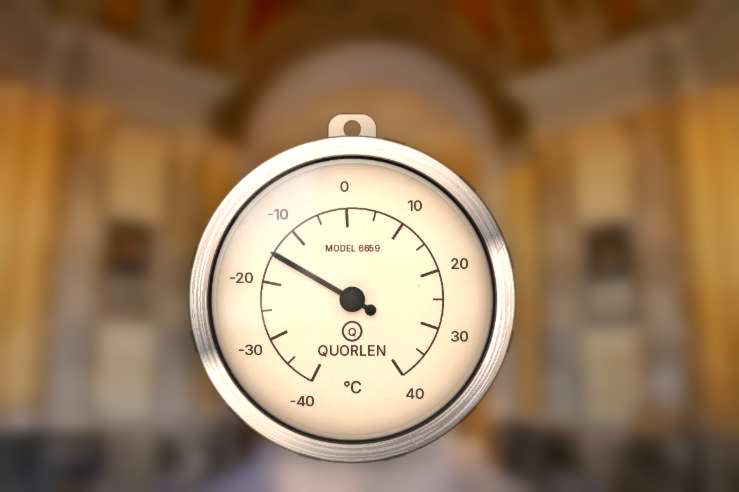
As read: -15; °C
